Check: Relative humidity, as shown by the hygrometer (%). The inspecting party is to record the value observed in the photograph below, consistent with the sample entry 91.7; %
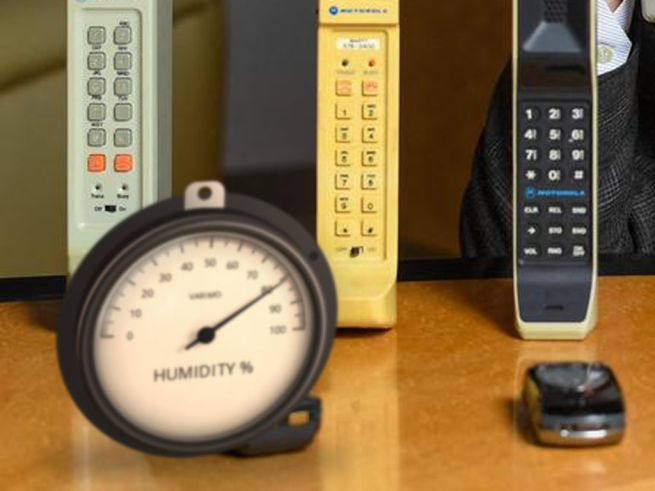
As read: 80; %
